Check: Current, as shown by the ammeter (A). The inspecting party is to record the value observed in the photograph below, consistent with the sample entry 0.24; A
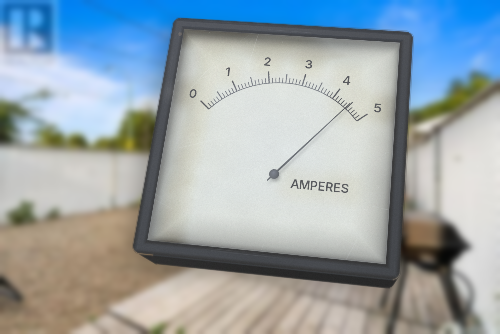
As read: 4.5; A
